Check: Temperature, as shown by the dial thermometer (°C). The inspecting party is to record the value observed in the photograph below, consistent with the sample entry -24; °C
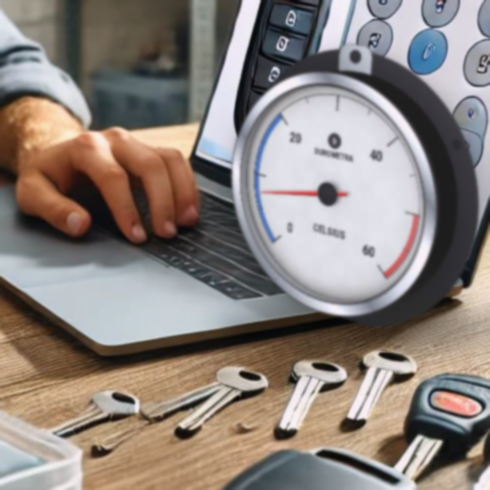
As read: 7.5; °C
